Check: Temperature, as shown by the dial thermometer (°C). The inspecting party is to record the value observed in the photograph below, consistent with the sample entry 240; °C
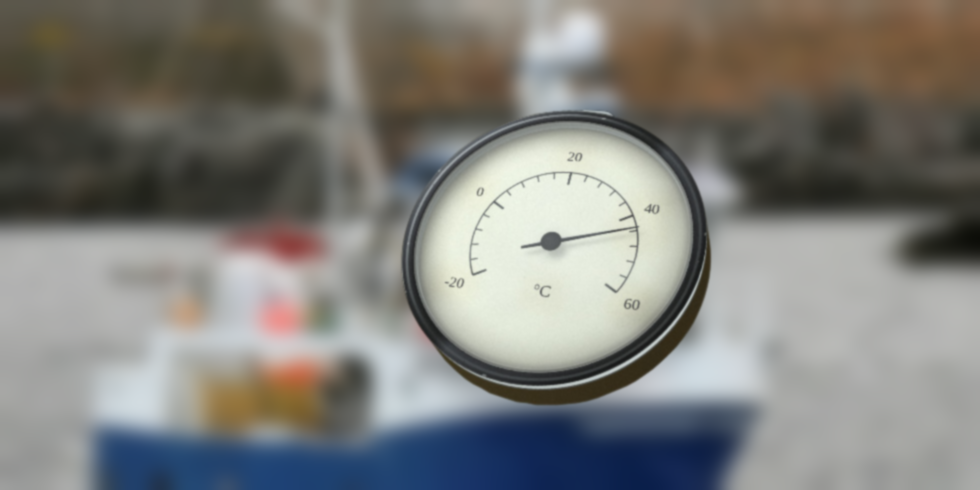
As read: 44; °C
